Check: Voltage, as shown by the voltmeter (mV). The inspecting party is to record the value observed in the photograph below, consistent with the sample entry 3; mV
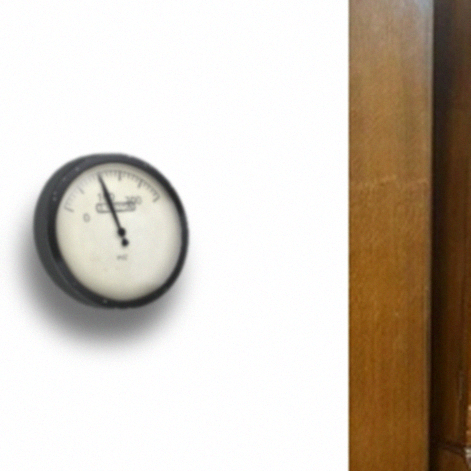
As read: 100; mV
